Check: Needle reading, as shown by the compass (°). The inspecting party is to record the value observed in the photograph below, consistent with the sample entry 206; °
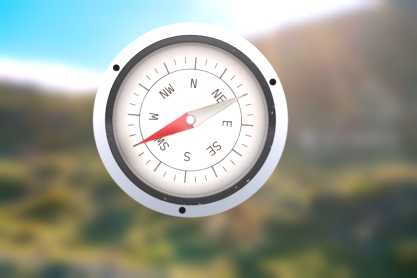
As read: 240; °
